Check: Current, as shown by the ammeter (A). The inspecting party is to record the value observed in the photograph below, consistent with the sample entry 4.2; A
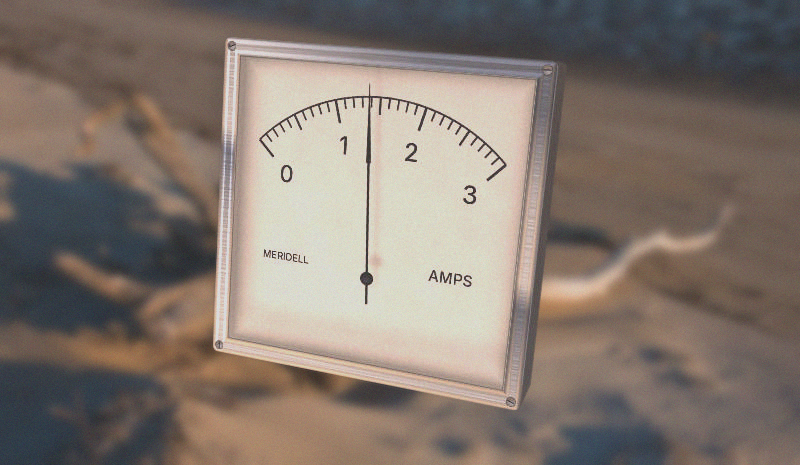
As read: 1.4; A
